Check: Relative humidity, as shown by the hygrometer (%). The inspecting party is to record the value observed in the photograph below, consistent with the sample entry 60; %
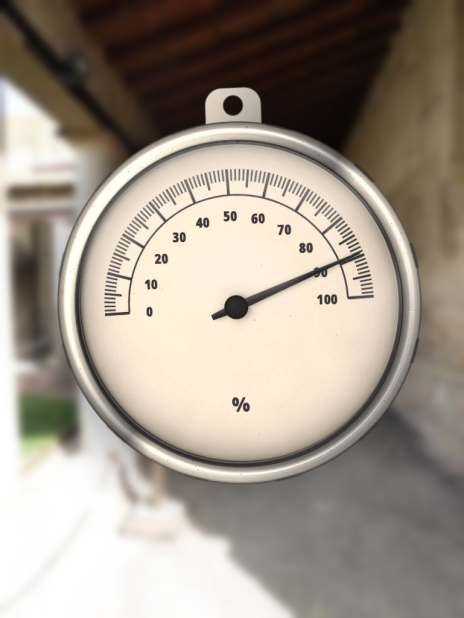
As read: 89; %
